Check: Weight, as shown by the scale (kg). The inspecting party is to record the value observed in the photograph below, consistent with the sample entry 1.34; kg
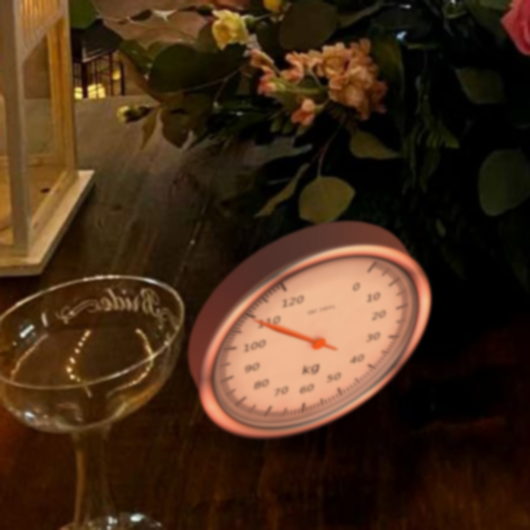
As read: 110; kg
